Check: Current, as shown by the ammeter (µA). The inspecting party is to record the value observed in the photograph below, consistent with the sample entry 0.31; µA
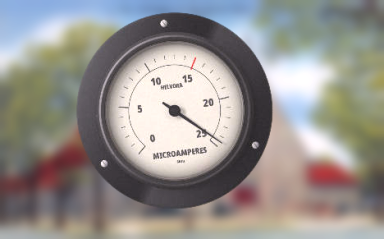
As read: 24.5; µA
